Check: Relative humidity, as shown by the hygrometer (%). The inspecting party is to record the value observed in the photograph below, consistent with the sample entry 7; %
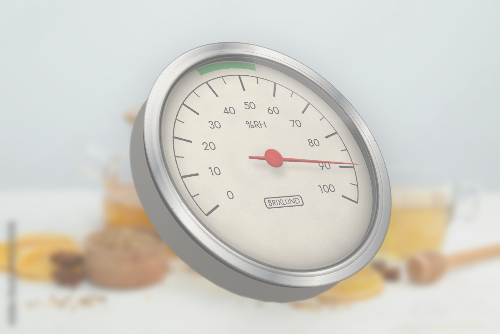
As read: 90; %
